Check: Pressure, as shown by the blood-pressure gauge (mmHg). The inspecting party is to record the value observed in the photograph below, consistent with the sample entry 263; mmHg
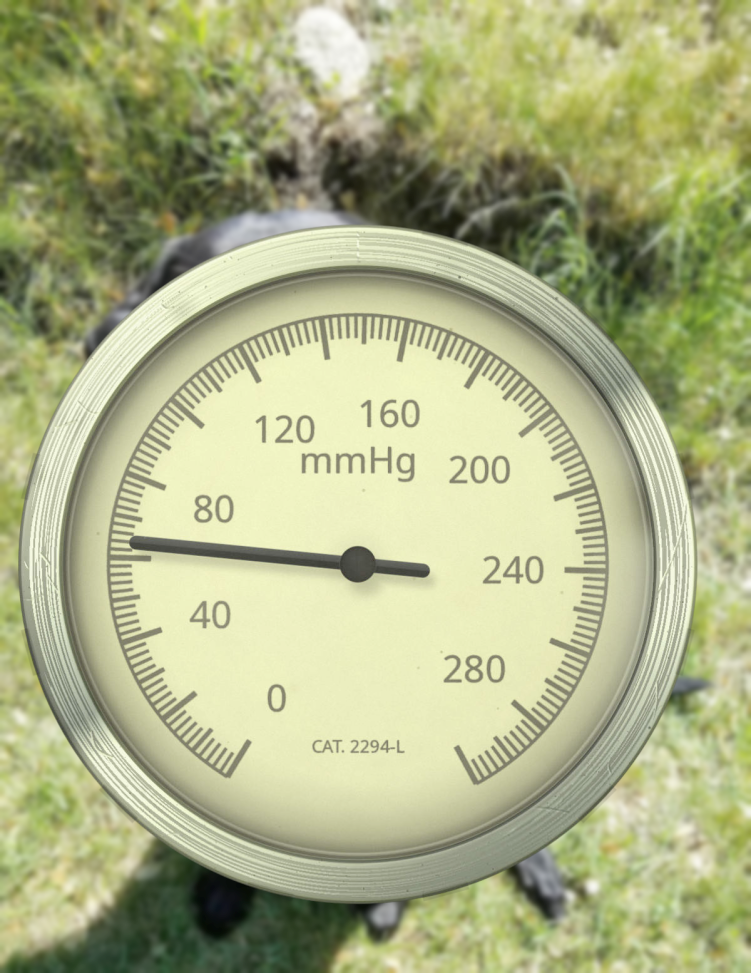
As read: 64; mmHg
